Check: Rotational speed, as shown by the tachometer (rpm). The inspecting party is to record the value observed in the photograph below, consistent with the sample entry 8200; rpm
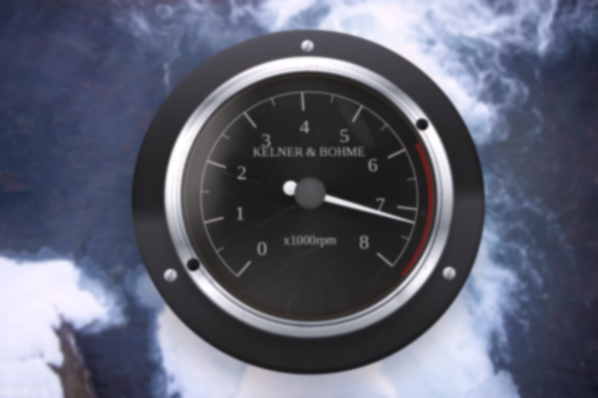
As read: 7250; rpm
